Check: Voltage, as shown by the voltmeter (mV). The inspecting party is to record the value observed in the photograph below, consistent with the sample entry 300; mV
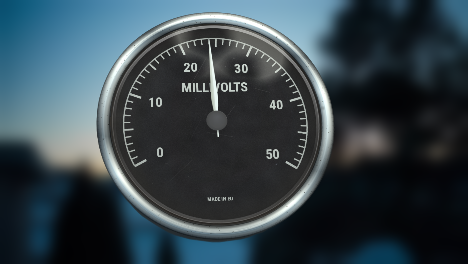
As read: 24; mV
